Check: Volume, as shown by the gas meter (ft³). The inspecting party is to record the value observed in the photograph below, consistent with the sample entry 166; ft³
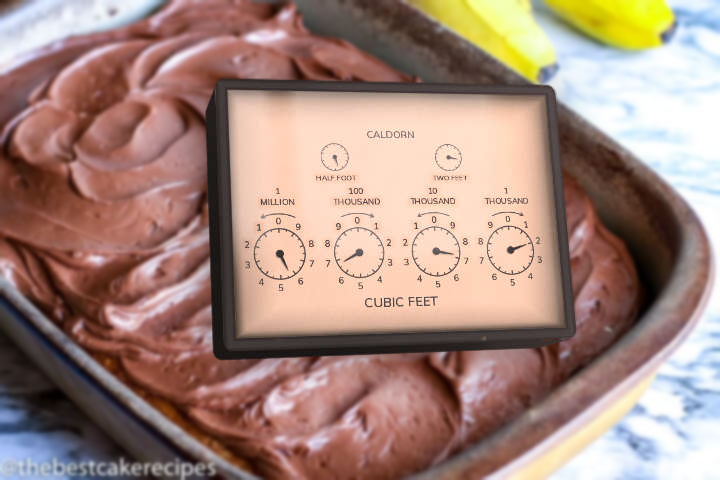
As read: 567200; ft³
